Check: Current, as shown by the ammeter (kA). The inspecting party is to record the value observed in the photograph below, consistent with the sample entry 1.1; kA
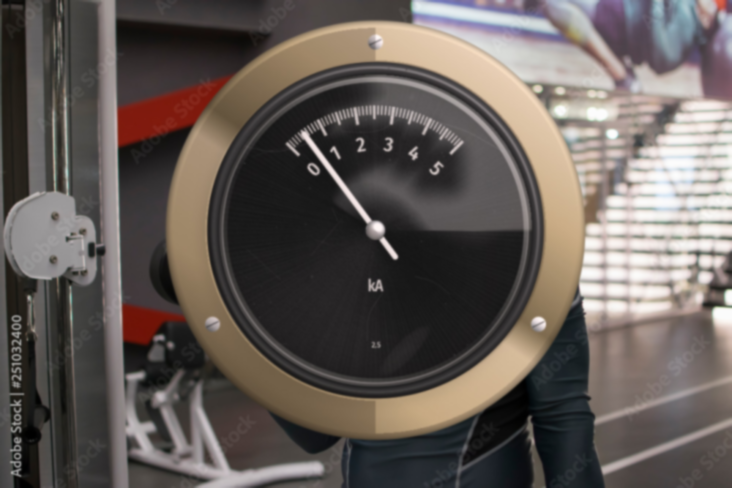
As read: 0.5; kA
